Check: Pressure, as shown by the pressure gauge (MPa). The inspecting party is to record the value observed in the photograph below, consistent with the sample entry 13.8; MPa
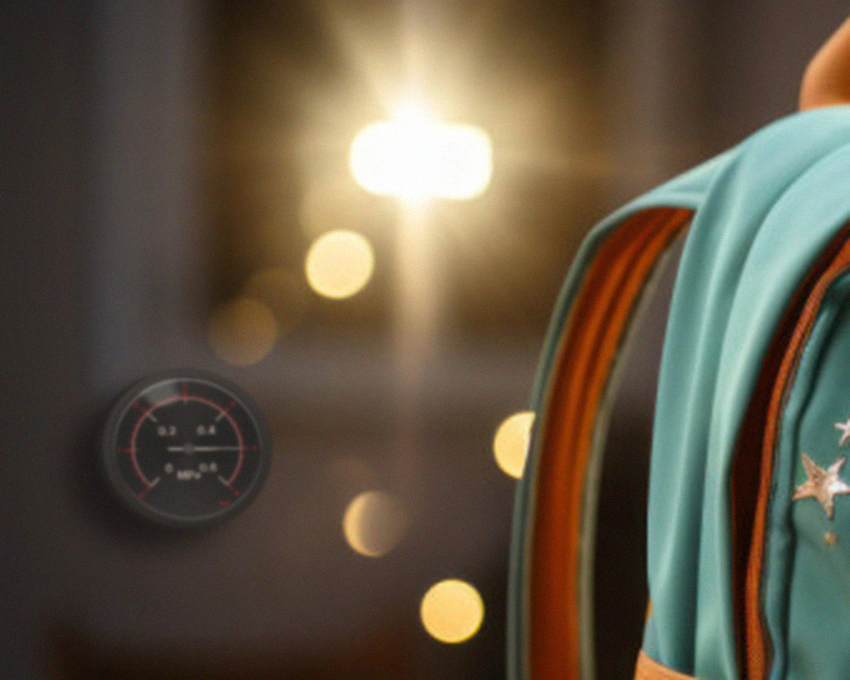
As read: 0.5; MPa
